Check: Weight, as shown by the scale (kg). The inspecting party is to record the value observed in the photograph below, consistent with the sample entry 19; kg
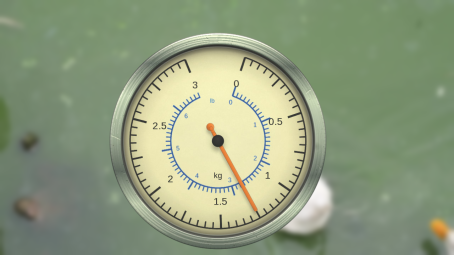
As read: 1.25; kg
